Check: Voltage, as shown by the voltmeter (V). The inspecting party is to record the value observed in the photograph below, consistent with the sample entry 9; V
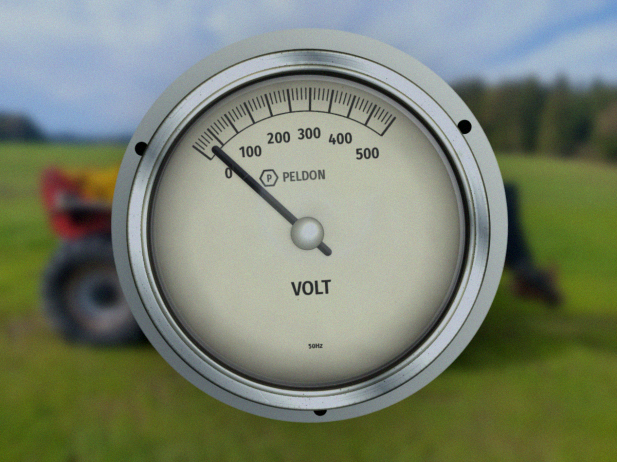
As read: 30; V
